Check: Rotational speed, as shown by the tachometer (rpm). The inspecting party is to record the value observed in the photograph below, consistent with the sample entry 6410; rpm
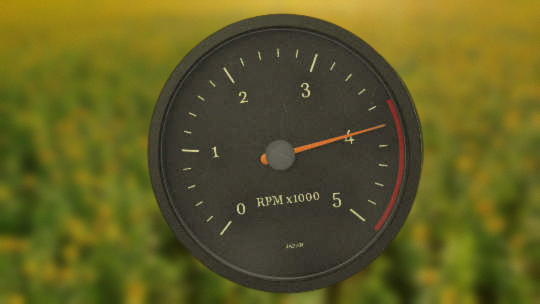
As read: 4000; rpm
